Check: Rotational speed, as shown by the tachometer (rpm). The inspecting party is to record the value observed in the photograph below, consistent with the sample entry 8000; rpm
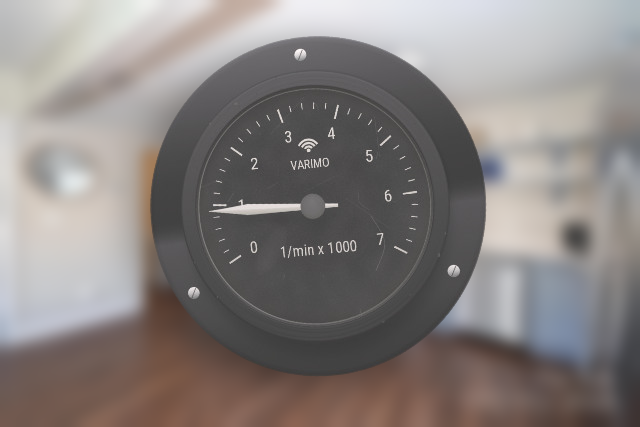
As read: 900; rpm
